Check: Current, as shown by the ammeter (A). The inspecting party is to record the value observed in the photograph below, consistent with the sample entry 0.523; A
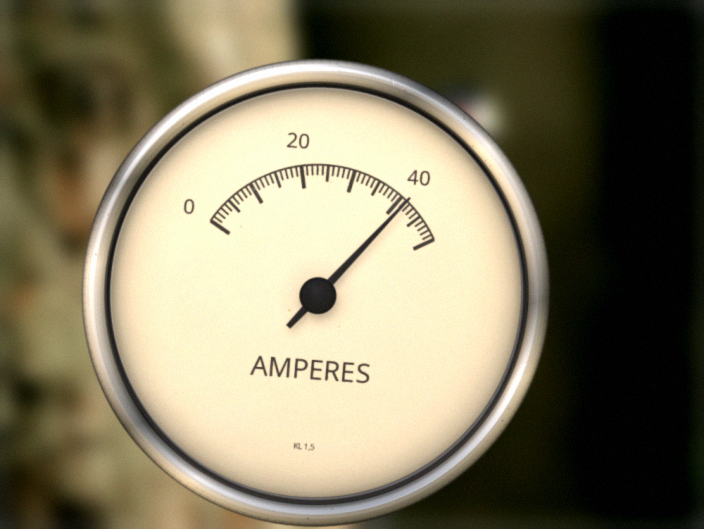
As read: 41; A
